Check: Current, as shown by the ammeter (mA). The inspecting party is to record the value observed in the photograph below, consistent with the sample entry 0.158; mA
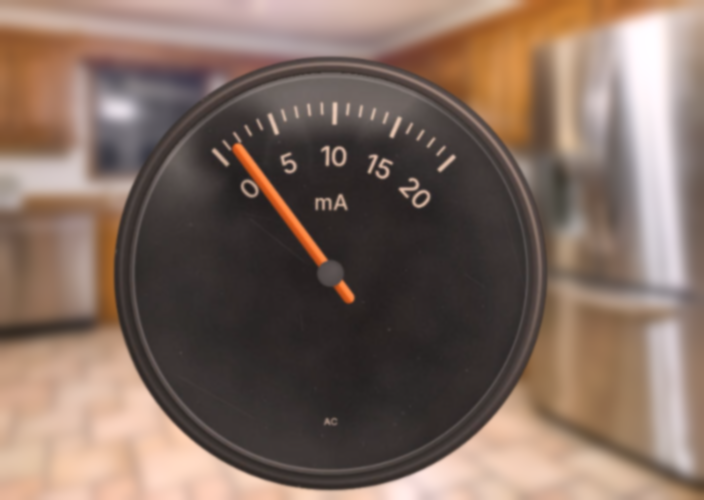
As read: 1.5; mA
